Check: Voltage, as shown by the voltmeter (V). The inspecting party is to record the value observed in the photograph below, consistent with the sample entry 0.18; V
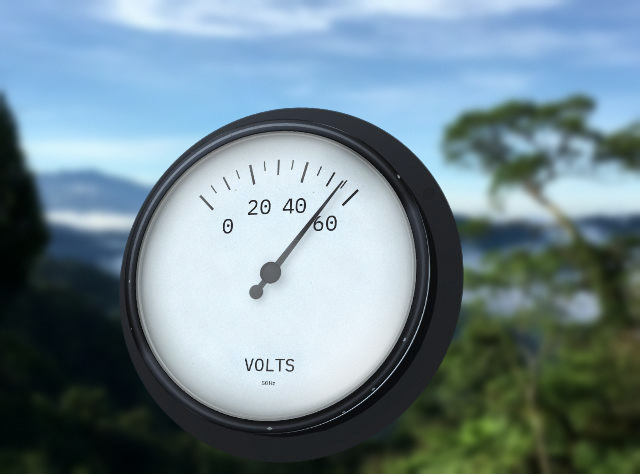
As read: 55; V
